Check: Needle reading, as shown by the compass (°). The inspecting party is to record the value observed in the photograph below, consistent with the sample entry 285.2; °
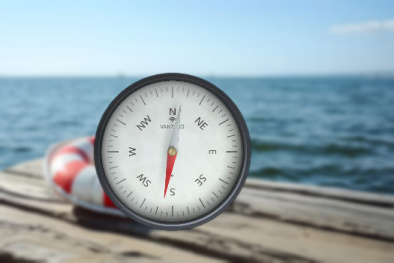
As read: 190; °
